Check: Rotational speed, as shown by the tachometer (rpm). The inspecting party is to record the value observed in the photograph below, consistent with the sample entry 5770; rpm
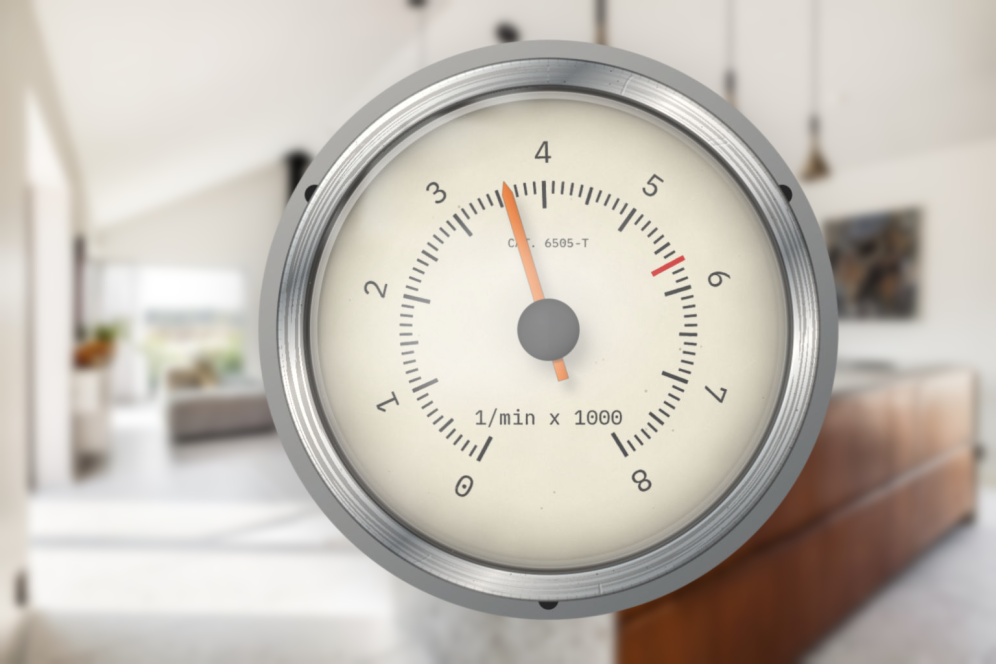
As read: 3600; rpm
